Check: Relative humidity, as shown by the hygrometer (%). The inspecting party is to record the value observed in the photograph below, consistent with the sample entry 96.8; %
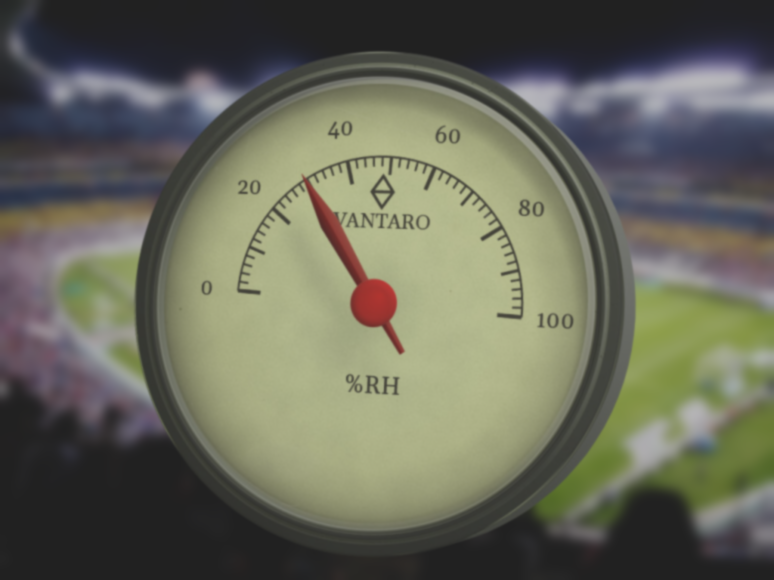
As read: 30; %
